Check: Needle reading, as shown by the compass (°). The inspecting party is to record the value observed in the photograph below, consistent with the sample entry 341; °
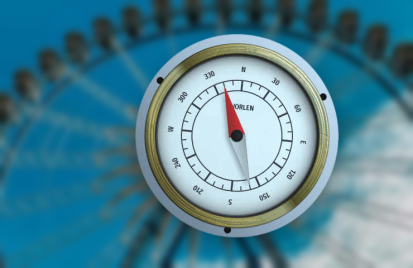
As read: 340; °
